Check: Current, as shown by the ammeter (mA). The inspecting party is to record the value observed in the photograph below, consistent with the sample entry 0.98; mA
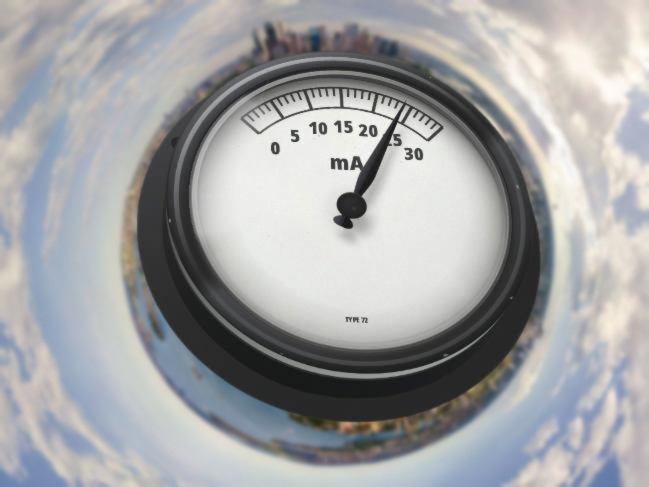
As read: 24; mA
